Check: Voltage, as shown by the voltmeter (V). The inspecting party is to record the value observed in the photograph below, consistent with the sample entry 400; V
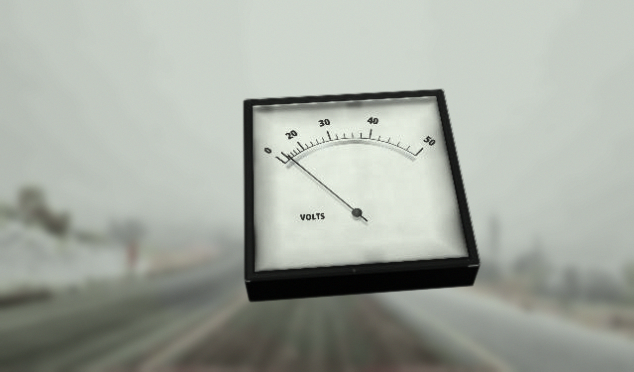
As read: 10; V
